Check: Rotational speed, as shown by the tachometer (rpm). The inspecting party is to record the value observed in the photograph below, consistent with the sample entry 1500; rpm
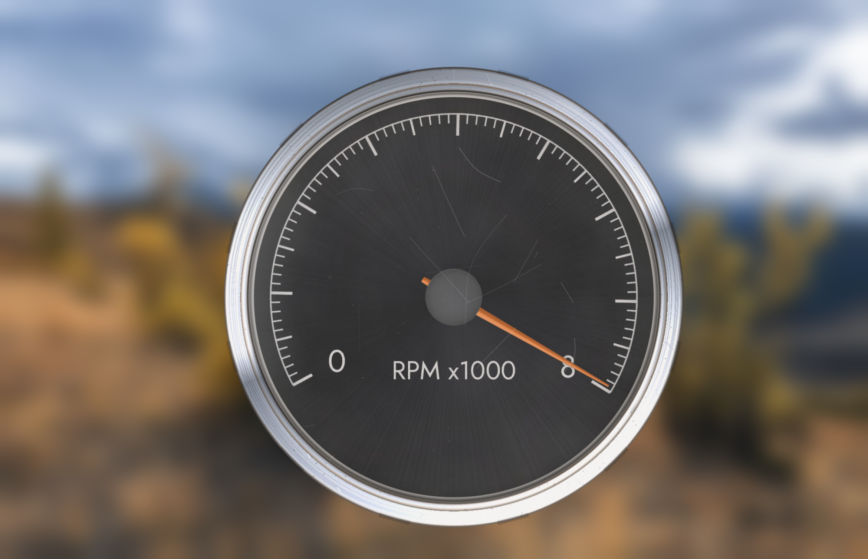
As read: 7950; rpm
